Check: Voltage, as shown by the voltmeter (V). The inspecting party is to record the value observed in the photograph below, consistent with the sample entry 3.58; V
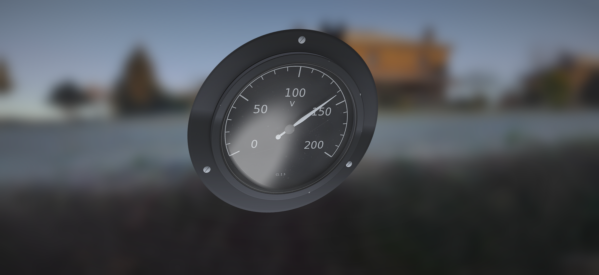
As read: 140; V
